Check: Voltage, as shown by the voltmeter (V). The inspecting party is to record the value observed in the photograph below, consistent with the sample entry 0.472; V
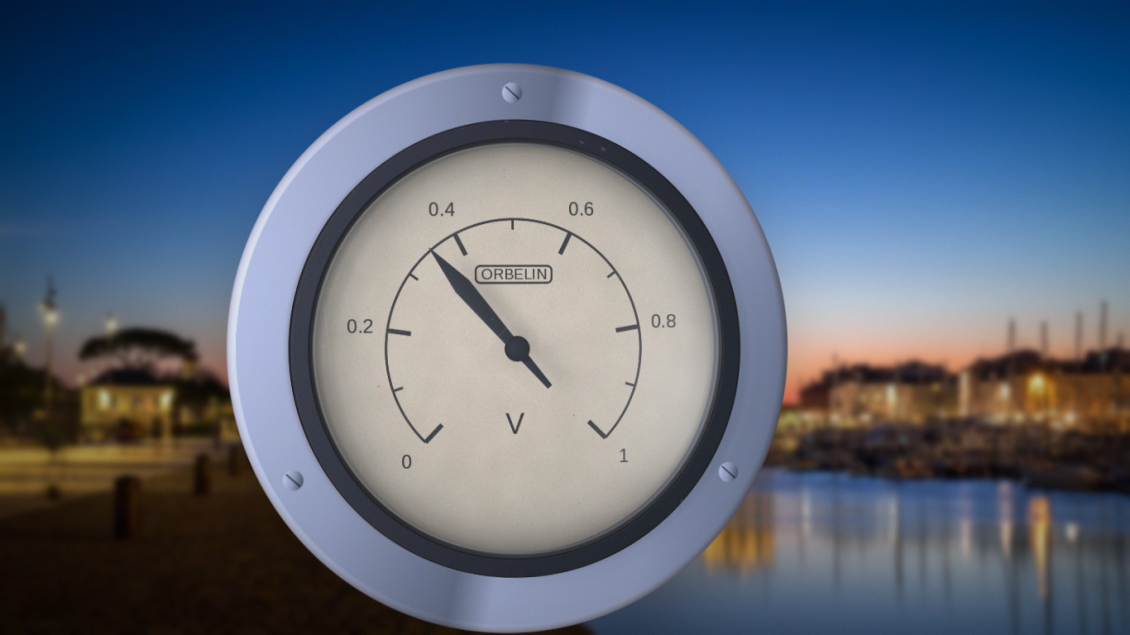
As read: 0.35; V
